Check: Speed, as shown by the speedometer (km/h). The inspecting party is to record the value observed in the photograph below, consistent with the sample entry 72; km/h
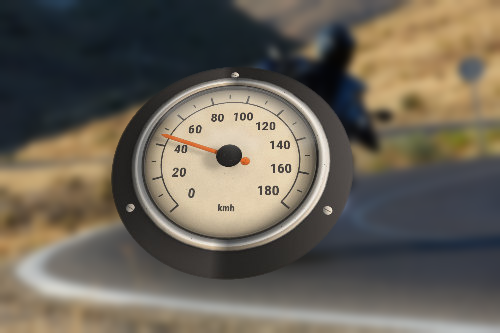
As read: 45; km/h
